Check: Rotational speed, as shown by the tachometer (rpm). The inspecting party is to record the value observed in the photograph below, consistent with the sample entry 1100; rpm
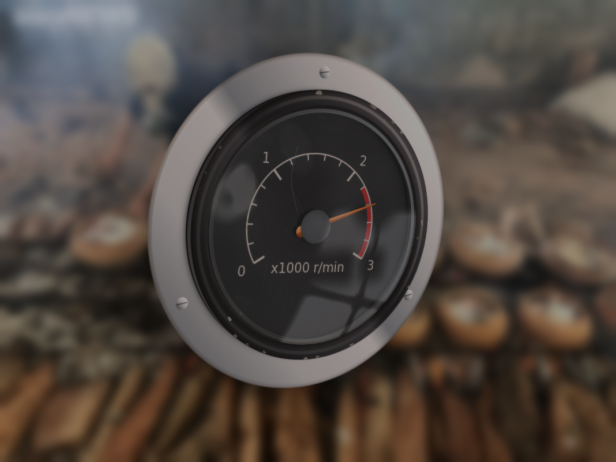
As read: 2400; rpm
